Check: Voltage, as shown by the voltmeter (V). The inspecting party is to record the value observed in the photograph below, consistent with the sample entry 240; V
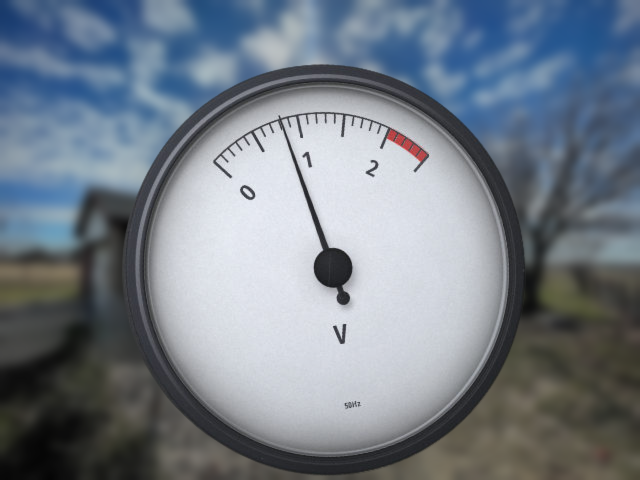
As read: 0.8; V
